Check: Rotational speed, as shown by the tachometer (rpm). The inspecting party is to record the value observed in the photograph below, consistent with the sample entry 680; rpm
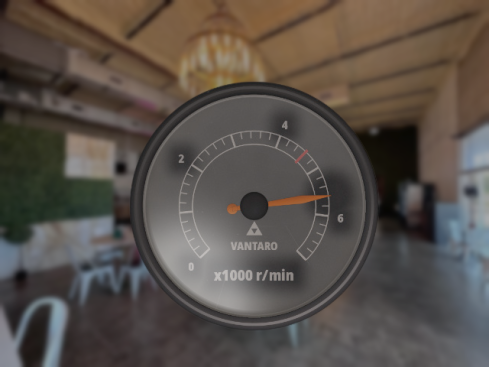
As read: 5600; rpm
